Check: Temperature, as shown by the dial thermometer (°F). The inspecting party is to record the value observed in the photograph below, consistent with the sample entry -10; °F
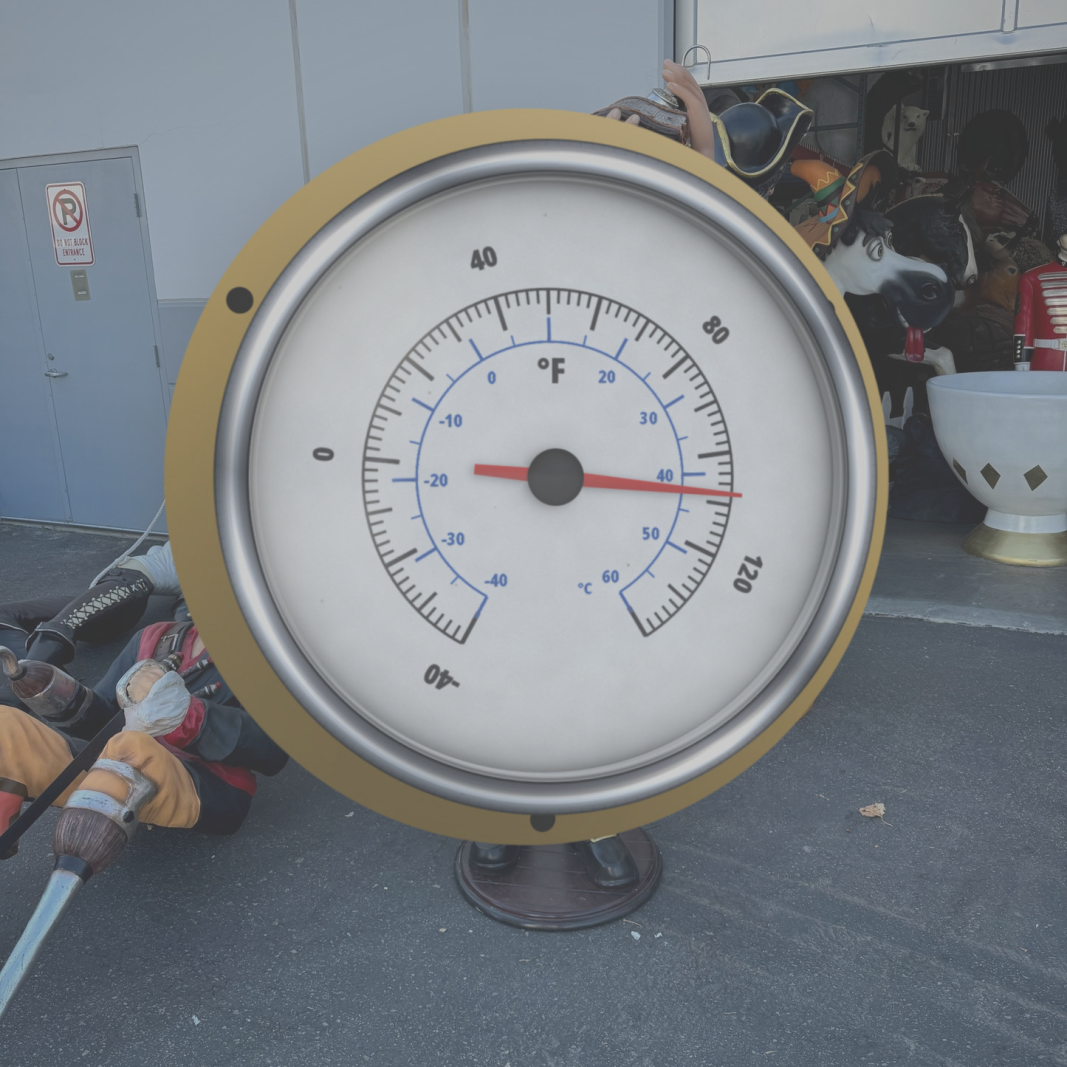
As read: 108; °F
